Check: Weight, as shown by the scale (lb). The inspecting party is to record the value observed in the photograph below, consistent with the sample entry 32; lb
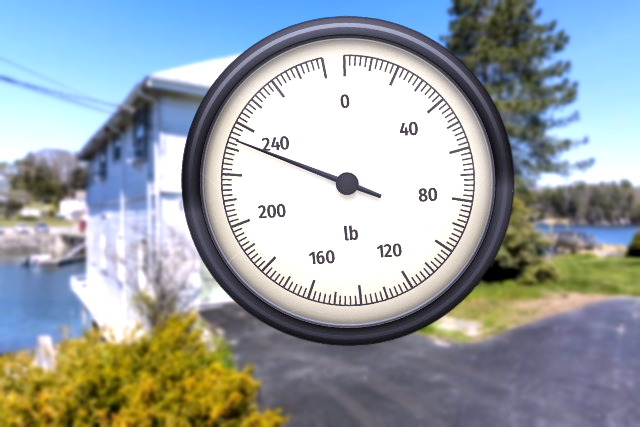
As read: 234; lb
